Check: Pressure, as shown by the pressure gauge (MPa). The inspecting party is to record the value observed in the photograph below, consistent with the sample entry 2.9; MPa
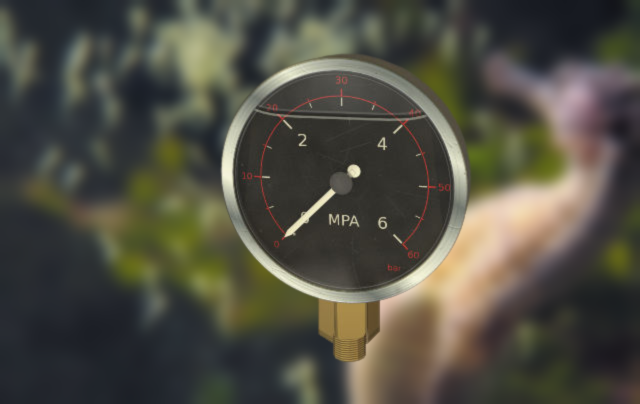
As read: 0; MPa
